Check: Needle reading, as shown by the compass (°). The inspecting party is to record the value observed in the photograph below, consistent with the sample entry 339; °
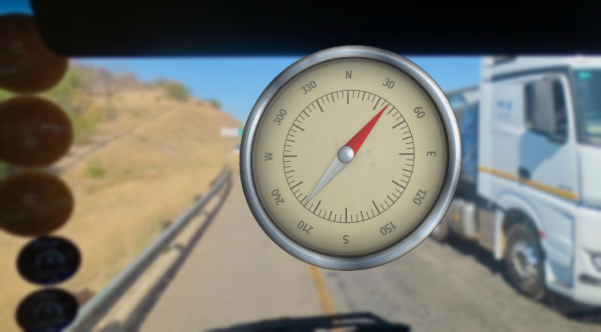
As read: 40; °
